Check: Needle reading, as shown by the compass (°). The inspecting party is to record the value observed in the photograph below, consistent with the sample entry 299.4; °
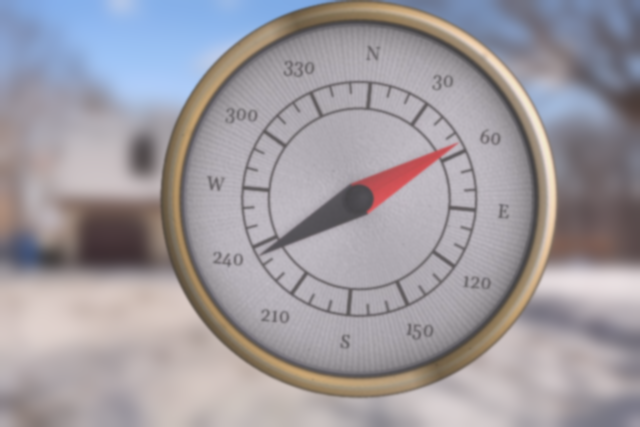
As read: 55; °
